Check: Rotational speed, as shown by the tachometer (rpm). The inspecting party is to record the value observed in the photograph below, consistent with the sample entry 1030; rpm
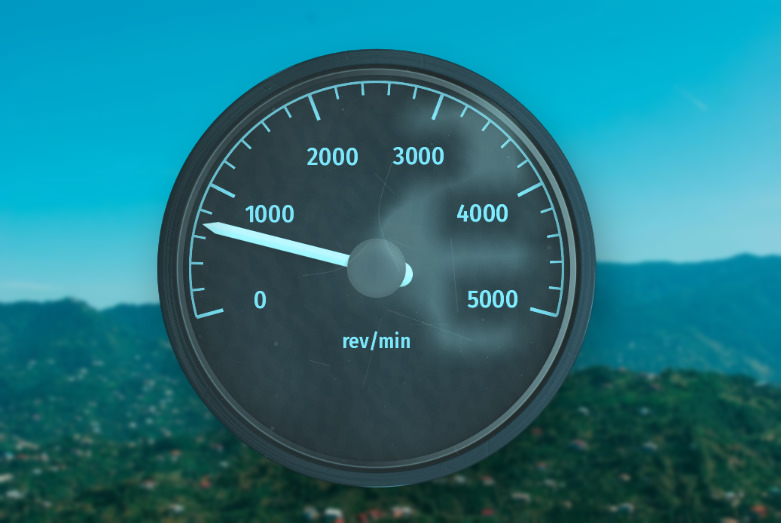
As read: 700; rpm
